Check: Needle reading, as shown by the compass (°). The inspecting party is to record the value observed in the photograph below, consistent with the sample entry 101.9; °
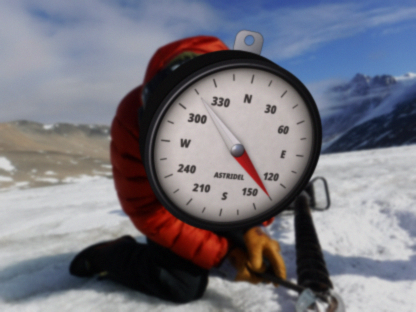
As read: 135; °
